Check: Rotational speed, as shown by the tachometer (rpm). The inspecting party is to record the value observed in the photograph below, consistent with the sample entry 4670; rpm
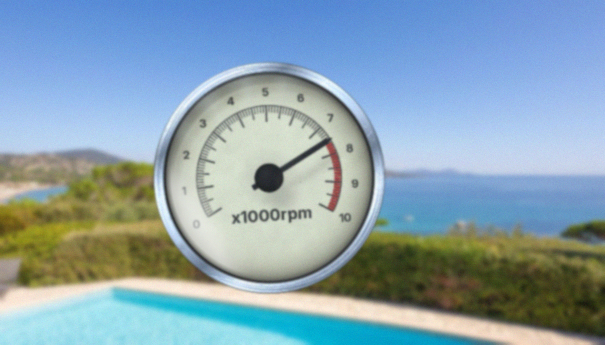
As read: 7500; rpm
